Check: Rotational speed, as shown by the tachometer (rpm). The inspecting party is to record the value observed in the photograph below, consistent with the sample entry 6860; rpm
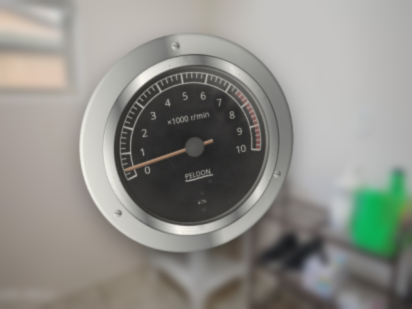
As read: 400; rpm
